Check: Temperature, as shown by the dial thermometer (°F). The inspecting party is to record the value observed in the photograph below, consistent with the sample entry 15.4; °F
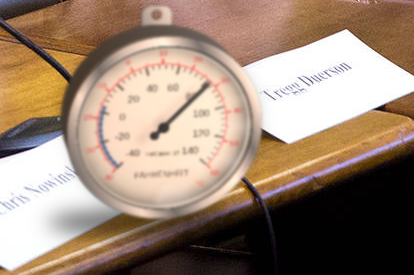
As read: 80; °F
